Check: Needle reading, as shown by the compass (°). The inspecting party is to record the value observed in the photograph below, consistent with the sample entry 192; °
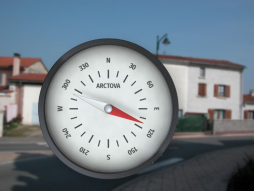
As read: 112.5; °
